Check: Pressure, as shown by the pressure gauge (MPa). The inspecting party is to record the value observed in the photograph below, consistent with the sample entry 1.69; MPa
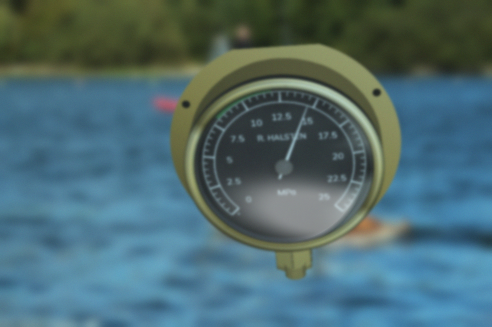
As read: 14.5; MPa
